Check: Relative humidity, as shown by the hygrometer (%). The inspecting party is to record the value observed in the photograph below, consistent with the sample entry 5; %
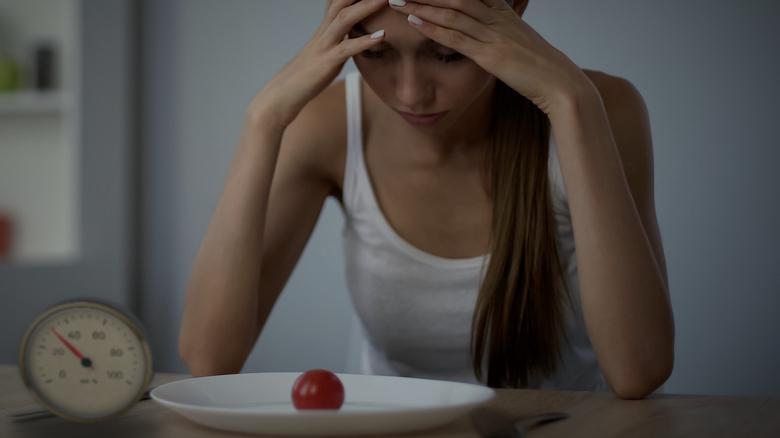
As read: 32; %
